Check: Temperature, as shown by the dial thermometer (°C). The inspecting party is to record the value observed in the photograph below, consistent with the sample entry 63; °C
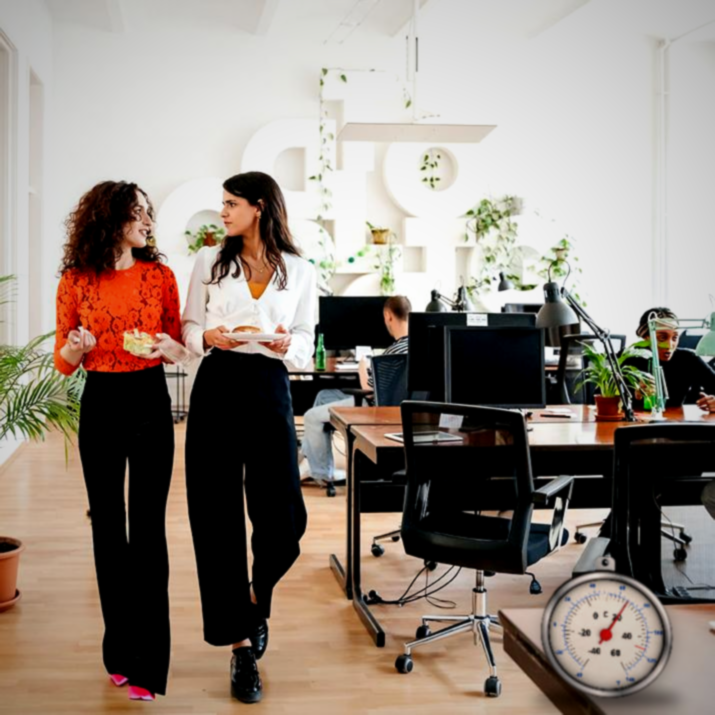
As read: 20; °C
